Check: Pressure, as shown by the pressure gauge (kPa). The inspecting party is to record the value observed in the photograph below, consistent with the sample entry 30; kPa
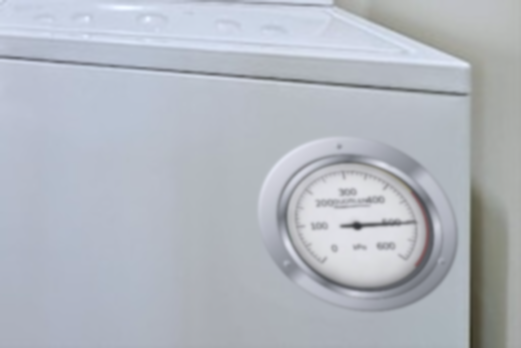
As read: 500; kPa
